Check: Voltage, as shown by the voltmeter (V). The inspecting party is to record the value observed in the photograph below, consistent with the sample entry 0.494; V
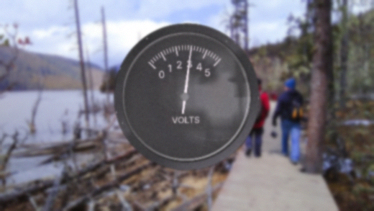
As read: 3; V
